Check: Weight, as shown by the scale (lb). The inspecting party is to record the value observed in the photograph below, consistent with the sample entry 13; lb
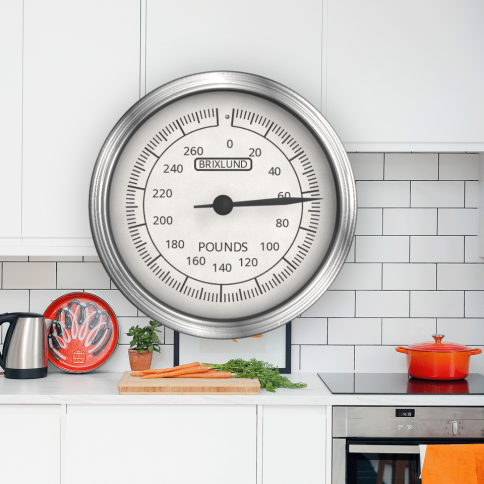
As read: 64; lb
